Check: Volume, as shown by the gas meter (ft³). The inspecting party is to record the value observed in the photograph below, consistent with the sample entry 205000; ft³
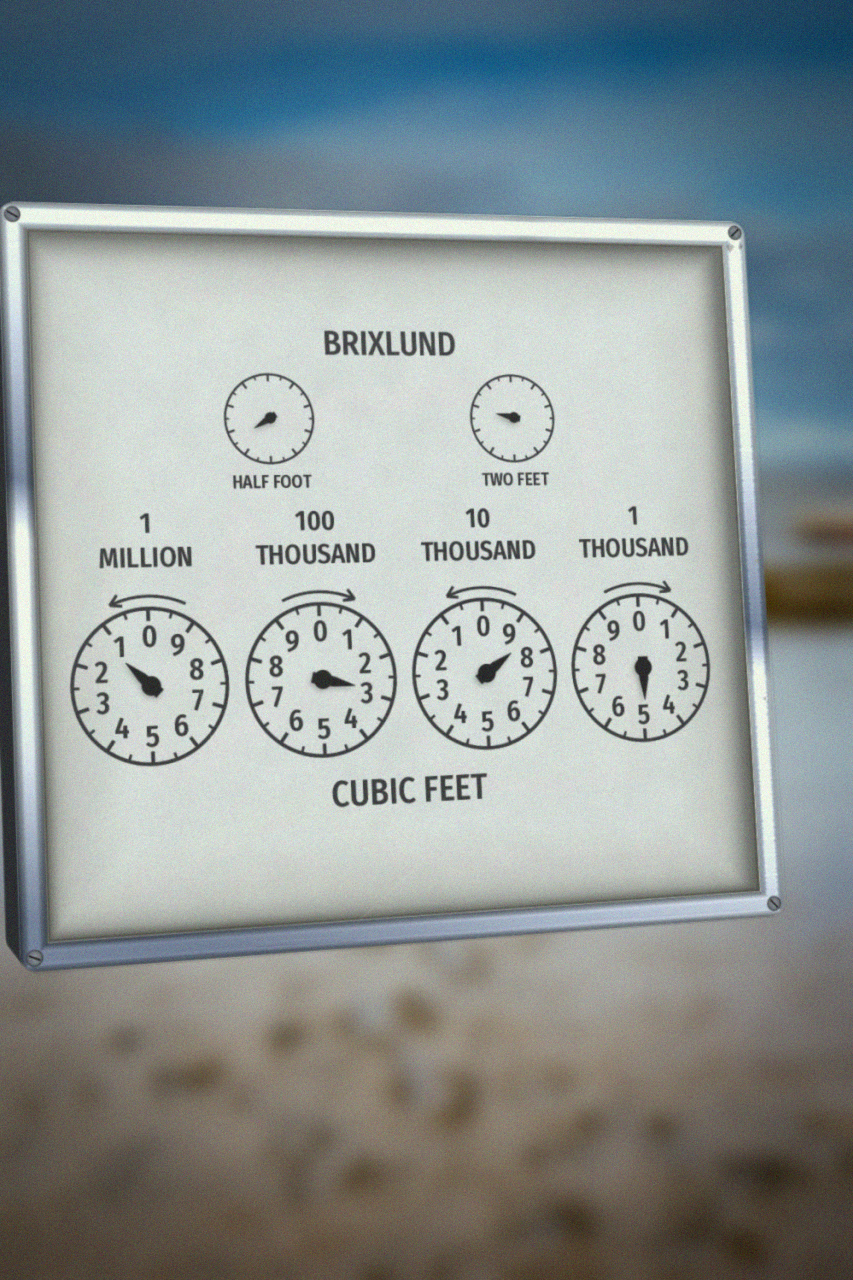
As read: 128500; ft³
